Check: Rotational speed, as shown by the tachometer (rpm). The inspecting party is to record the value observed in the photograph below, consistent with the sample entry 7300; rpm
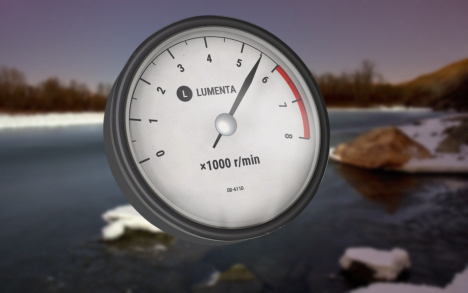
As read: 5500; rpm
